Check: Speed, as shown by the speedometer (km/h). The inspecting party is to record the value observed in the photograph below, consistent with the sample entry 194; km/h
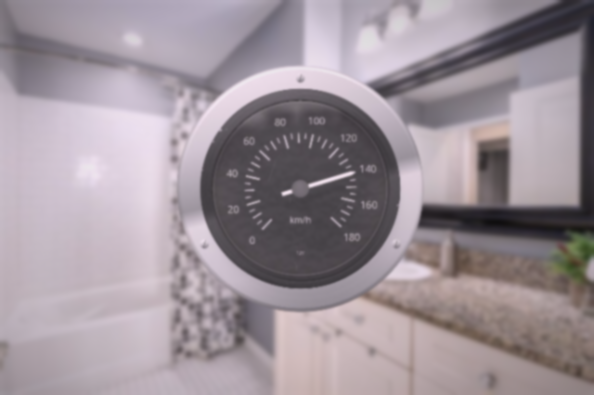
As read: 140; km/h
